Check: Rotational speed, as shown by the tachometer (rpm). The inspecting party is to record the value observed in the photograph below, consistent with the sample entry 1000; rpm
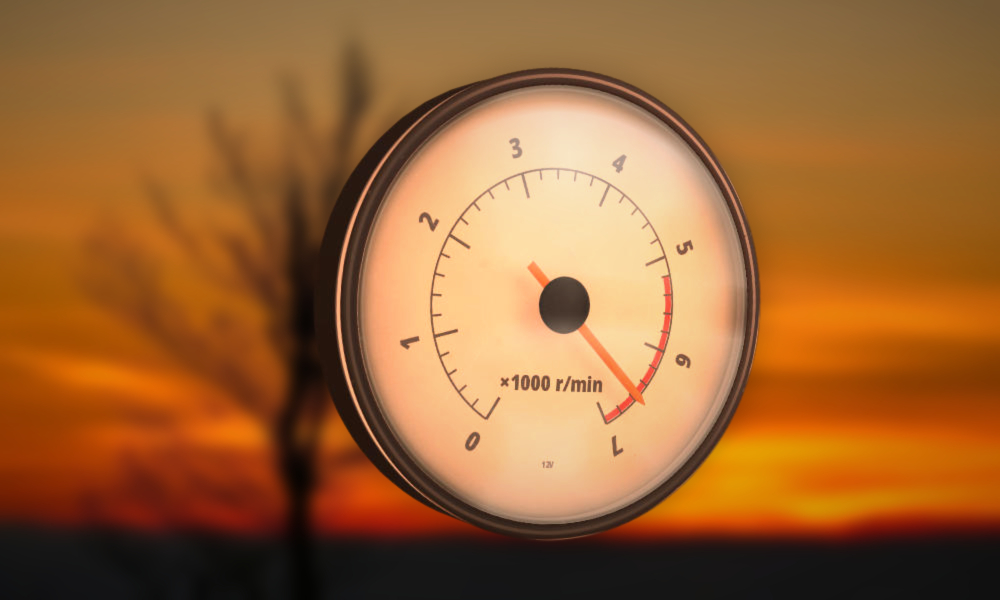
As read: 6600; rpm
